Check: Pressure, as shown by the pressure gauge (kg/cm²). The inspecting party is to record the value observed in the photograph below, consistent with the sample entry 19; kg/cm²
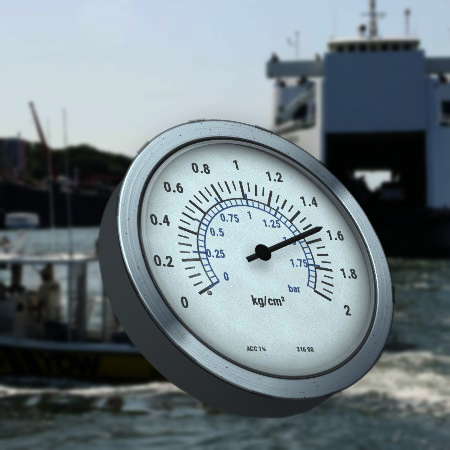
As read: 1.55; kg/cm²
